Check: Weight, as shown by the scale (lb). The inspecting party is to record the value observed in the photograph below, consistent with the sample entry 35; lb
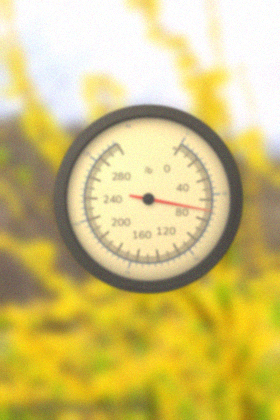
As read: 70; lb
